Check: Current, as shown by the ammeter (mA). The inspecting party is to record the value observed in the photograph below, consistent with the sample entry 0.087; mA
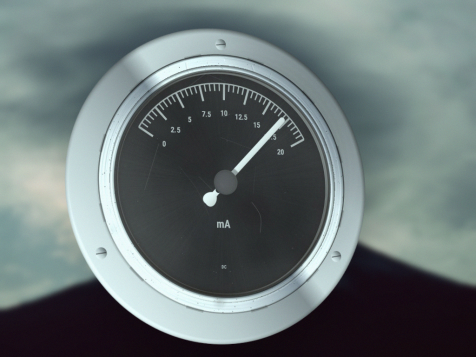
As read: 17; mA
